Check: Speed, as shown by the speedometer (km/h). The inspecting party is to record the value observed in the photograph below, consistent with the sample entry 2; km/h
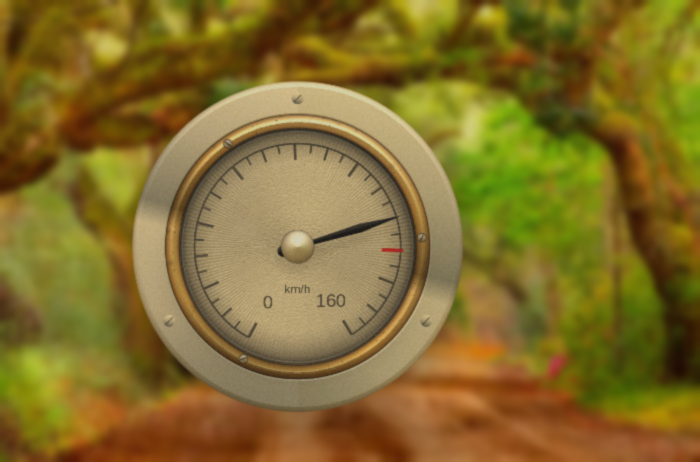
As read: 120; km/h
